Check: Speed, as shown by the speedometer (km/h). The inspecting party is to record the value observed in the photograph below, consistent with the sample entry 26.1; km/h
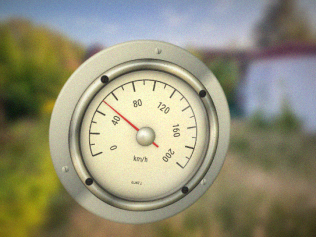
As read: 50; km/h
